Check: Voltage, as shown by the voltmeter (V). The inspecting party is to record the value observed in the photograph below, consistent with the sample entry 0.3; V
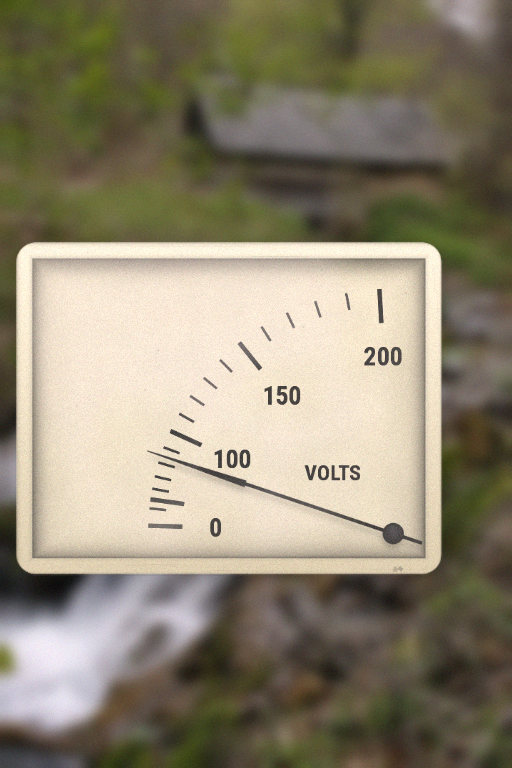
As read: 85; V
